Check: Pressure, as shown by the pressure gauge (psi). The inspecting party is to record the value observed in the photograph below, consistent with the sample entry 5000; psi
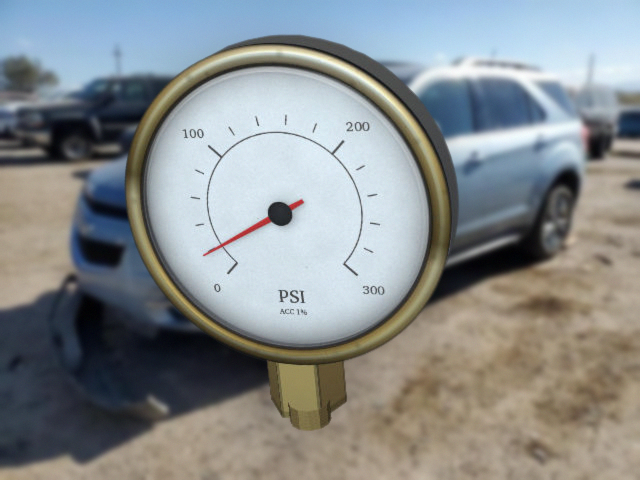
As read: 20; psi
